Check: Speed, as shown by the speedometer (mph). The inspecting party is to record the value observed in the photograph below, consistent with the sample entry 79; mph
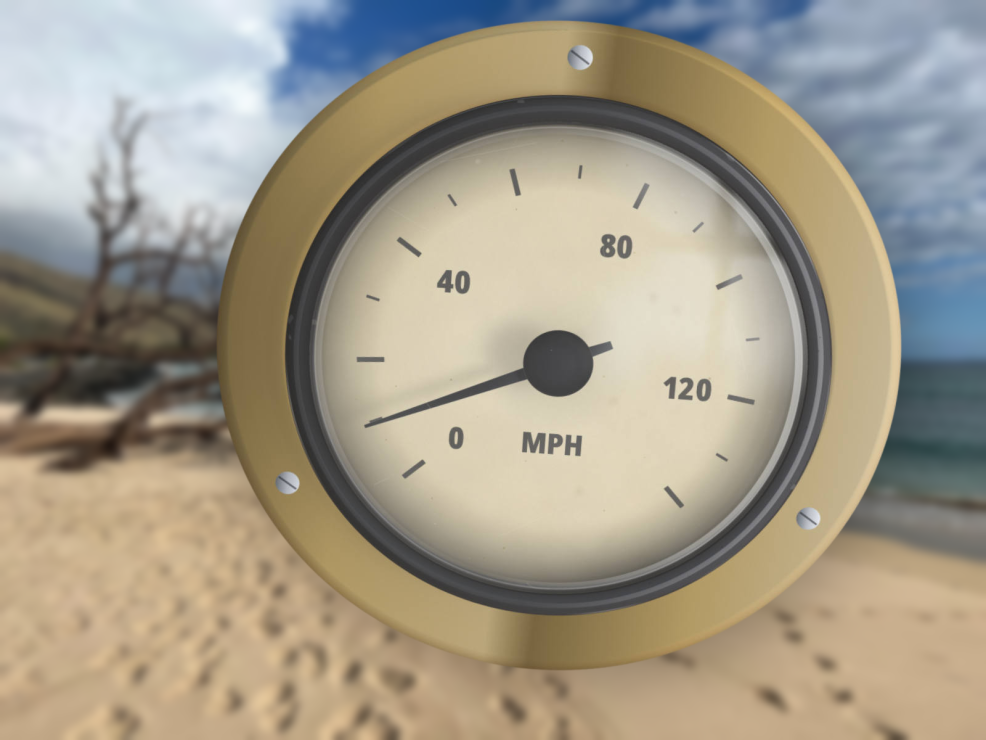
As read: 10; mph
